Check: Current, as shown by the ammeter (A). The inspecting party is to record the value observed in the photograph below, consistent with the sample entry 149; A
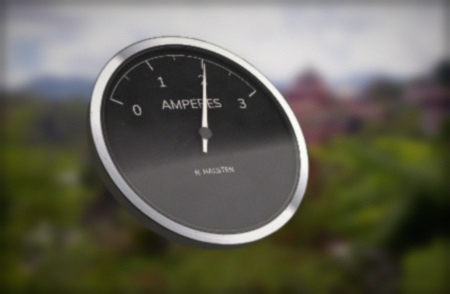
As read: 2; A
